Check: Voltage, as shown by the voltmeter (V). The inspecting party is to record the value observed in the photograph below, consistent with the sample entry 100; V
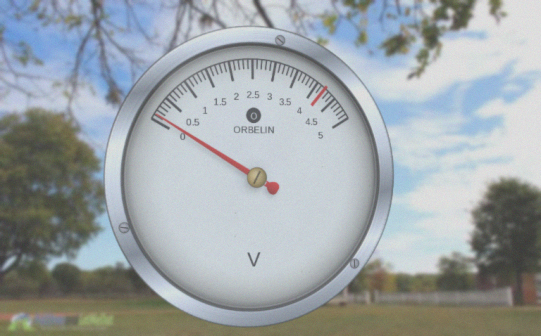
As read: 0.1; V
